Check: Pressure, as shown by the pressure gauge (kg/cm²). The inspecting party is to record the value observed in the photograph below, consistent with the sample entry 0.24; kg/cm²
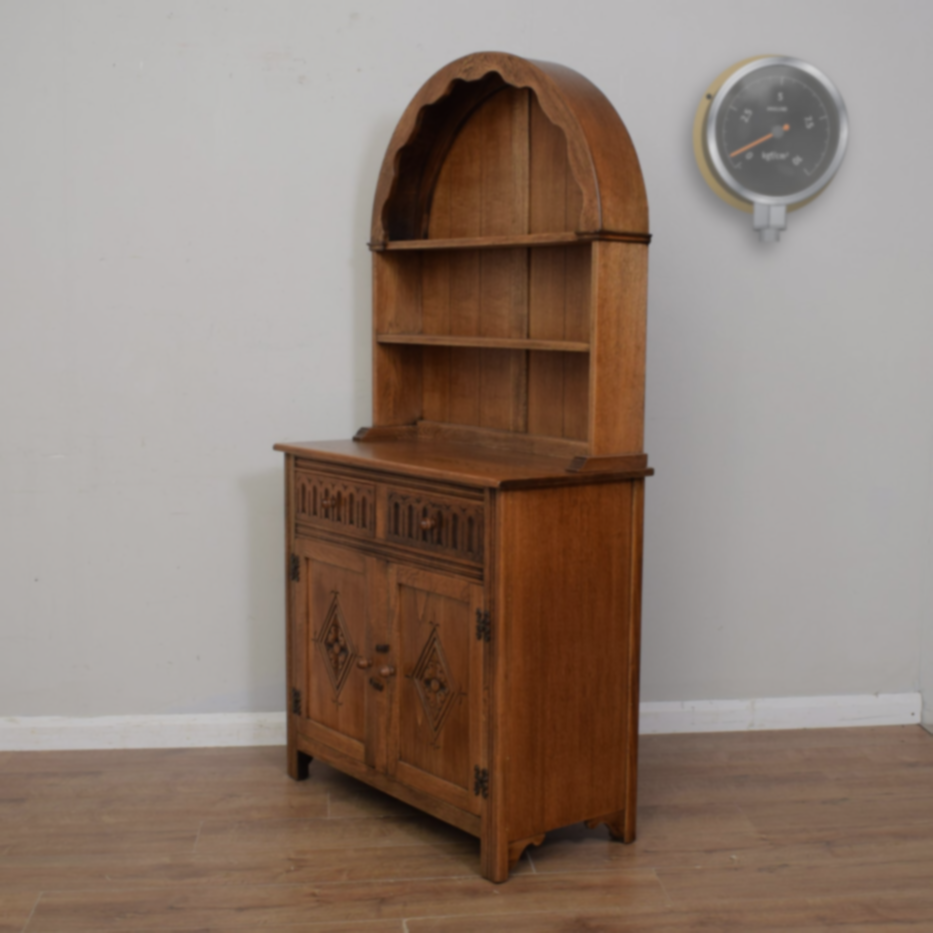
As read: 0.5; kg/cm²
